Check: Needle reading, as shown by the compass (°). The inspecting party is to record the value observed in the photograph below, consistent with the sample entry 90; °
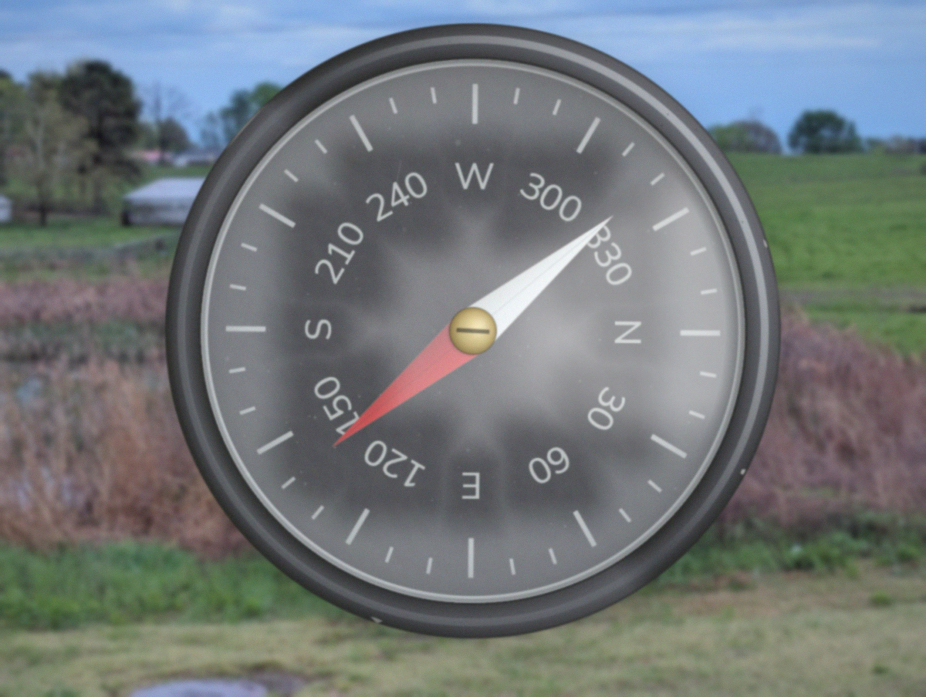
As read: 140; °
